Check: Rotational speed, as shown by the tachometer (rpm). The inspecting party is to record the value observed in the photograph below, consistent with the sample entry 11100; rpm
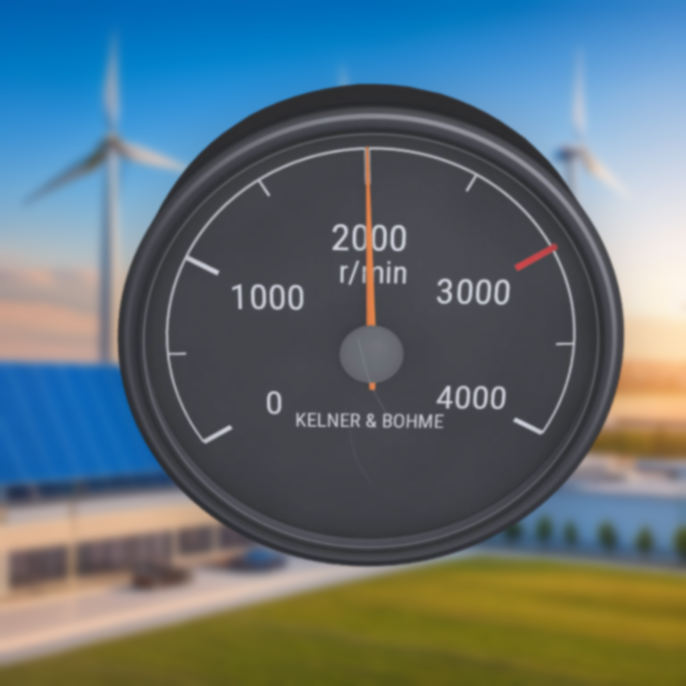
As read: 2000; rpm
